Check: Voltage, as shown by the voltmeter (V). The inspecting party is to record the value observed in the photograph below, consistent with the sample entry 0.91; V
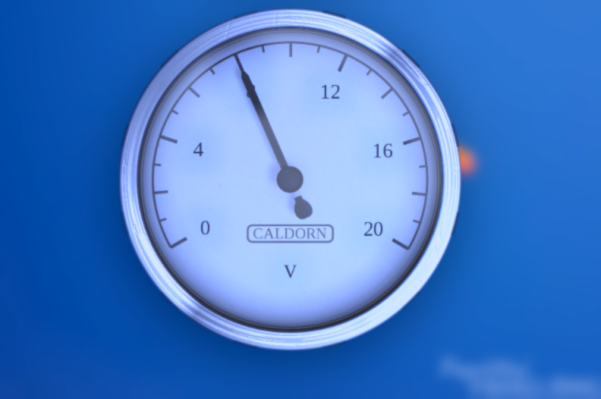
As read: 8; V
